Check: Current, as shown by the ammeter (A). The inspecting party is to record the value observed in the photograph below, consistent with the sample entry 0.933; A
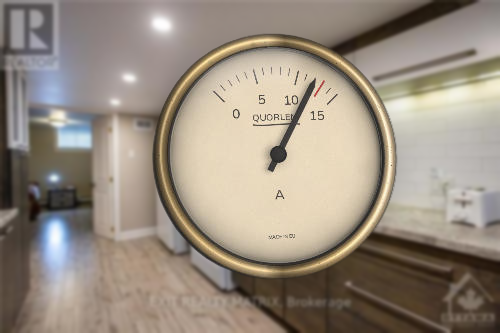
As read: 12; A
